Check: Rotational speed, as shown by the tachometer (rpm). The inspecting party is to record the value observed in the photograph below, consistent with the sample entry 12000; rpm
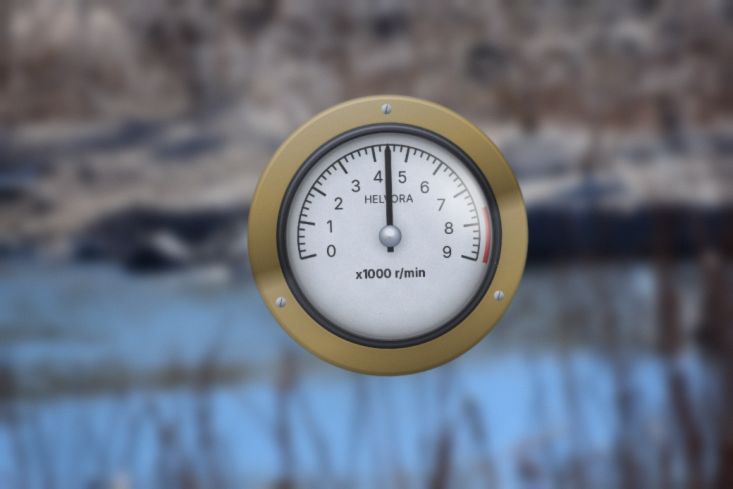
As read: 4400; rpm
